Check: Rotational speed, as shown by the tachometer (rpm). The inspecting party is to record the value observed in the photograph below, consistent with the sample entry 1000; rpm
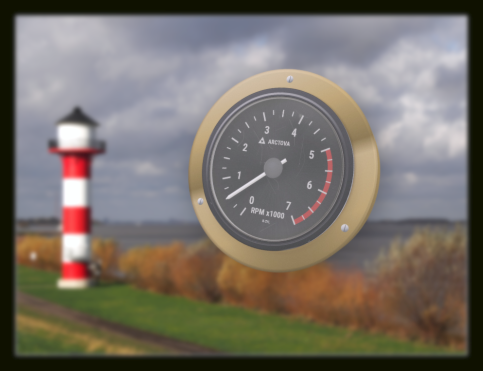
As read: 500; rpm
